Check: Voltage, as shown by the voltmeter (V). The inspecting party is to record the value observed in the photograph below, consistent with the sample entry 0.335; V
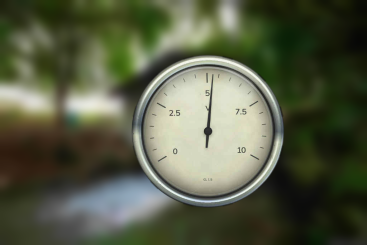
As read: 5.25; V
